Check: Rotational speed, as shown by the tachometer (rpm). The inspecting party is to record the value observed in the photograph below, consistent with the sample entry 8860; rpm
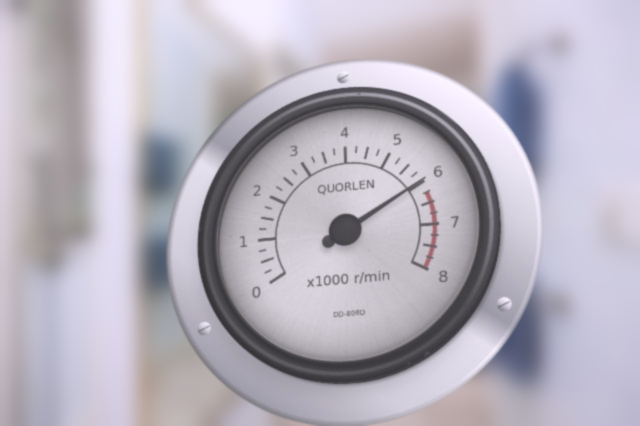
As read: 6000; rpm
